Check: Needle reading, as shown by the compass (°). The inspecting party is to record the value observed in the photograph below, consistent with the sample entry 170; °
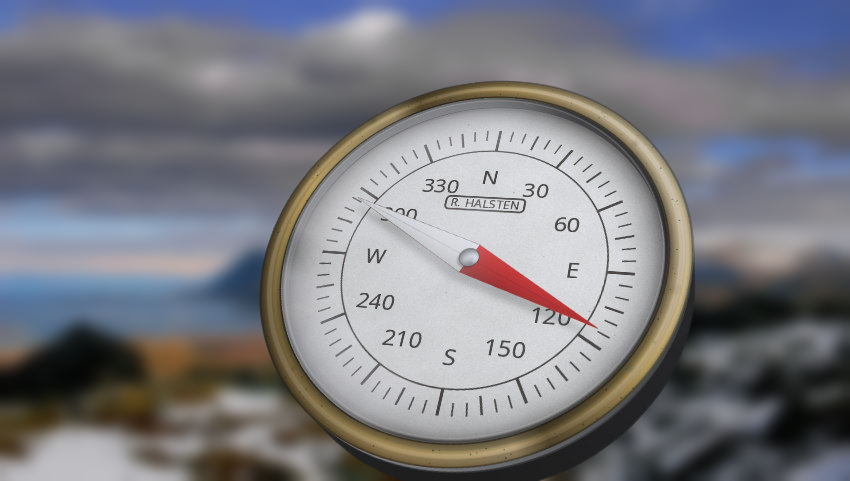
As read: 115; °
